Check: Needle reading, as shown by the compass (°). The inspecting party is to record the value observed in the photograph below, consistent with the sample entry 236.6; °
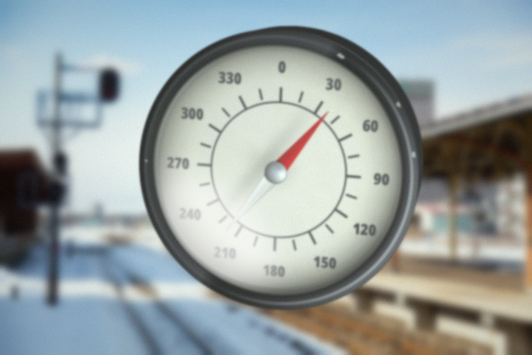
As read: 37.5; °
